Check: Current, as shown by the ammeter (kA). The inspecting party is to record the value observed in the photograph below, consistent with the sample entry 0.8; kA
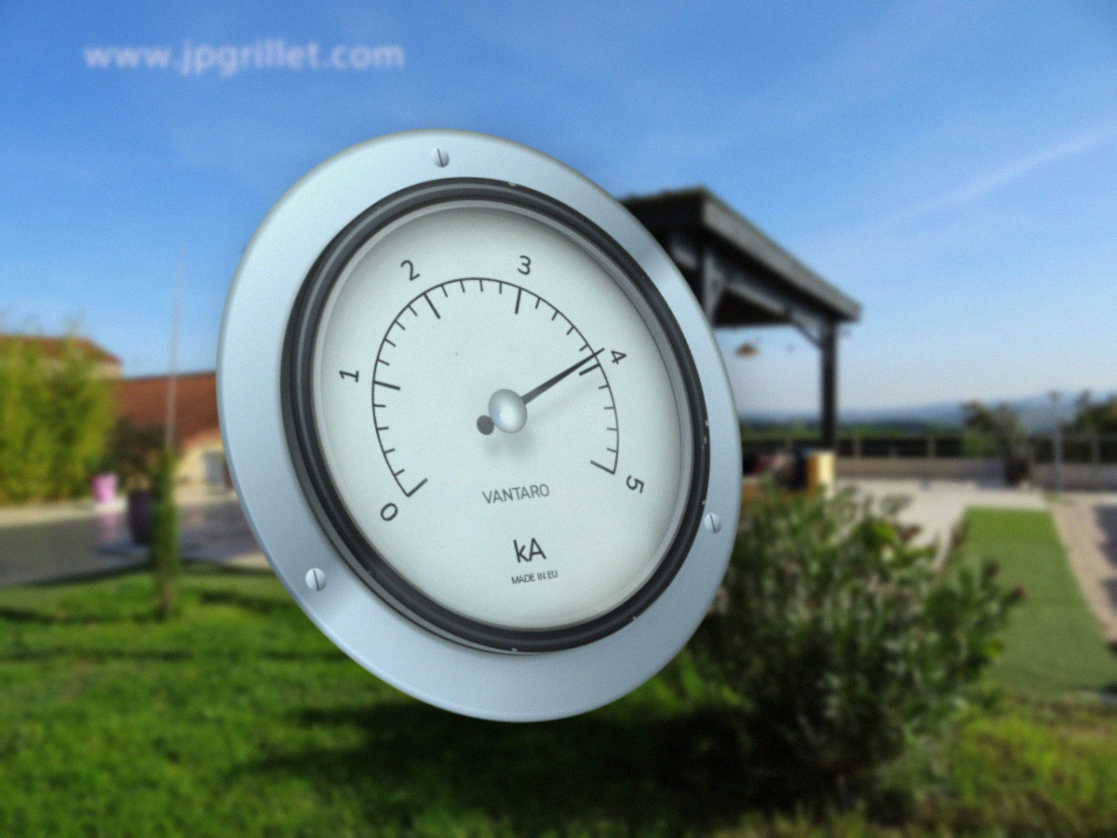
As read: 3.9; kA
